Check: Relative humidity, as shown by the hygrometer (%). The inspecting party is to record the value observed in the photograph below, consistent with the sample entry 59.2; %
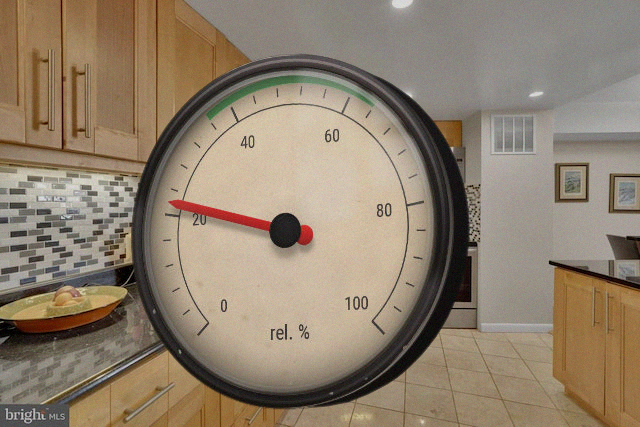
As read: 22; %
